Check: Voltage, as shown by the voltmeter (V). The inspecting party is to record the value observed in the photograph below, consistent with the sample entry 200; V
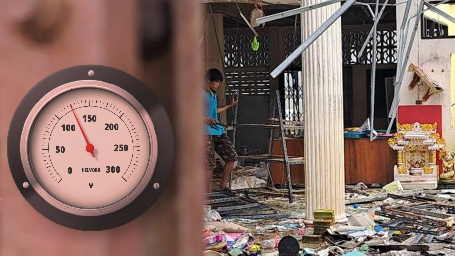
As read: 125; V
